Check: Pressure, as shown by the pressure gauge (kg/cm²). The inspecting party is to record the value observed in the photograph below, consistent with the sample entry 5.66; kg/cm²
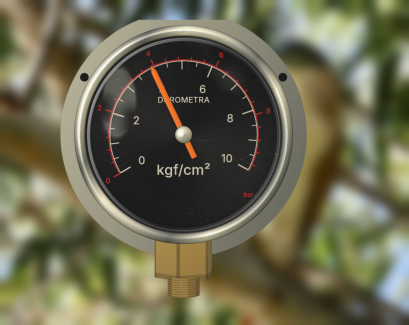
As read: 4; kg/cm²
